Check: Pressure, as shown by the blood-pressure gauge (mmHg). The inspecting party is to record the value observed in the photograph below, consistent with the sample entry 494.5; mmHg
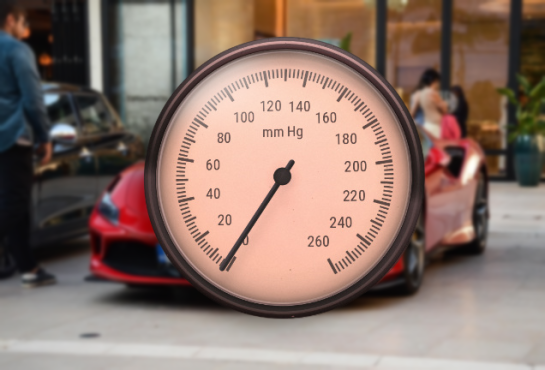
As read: 2; mmHg
